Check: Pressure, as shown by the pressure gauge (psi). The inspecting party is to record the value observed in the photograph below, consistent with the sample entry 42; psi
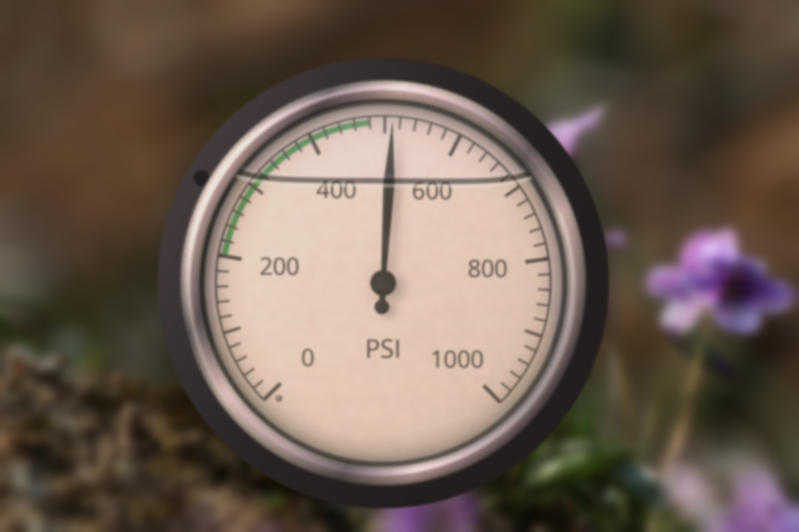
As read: 510; psi
